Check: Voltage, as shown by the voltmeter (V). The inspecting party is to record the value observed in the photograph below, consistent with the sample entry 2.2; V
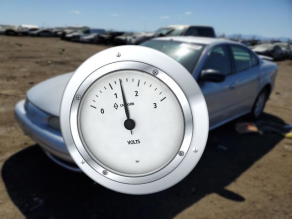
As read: 1.4; V
